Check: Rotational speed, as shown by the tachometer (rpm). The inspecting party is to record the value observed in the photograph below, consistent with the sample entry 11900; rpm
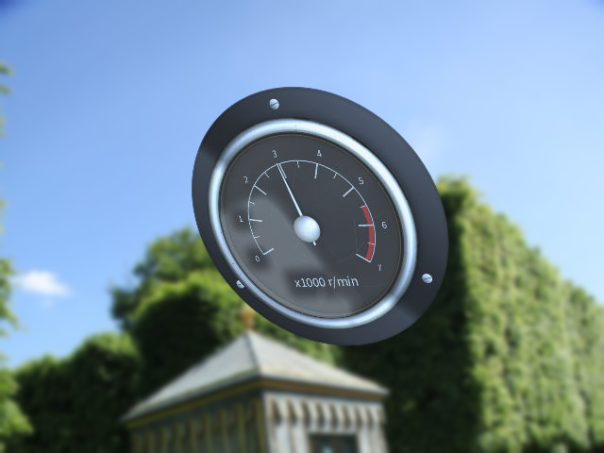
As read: 3000; rpm
